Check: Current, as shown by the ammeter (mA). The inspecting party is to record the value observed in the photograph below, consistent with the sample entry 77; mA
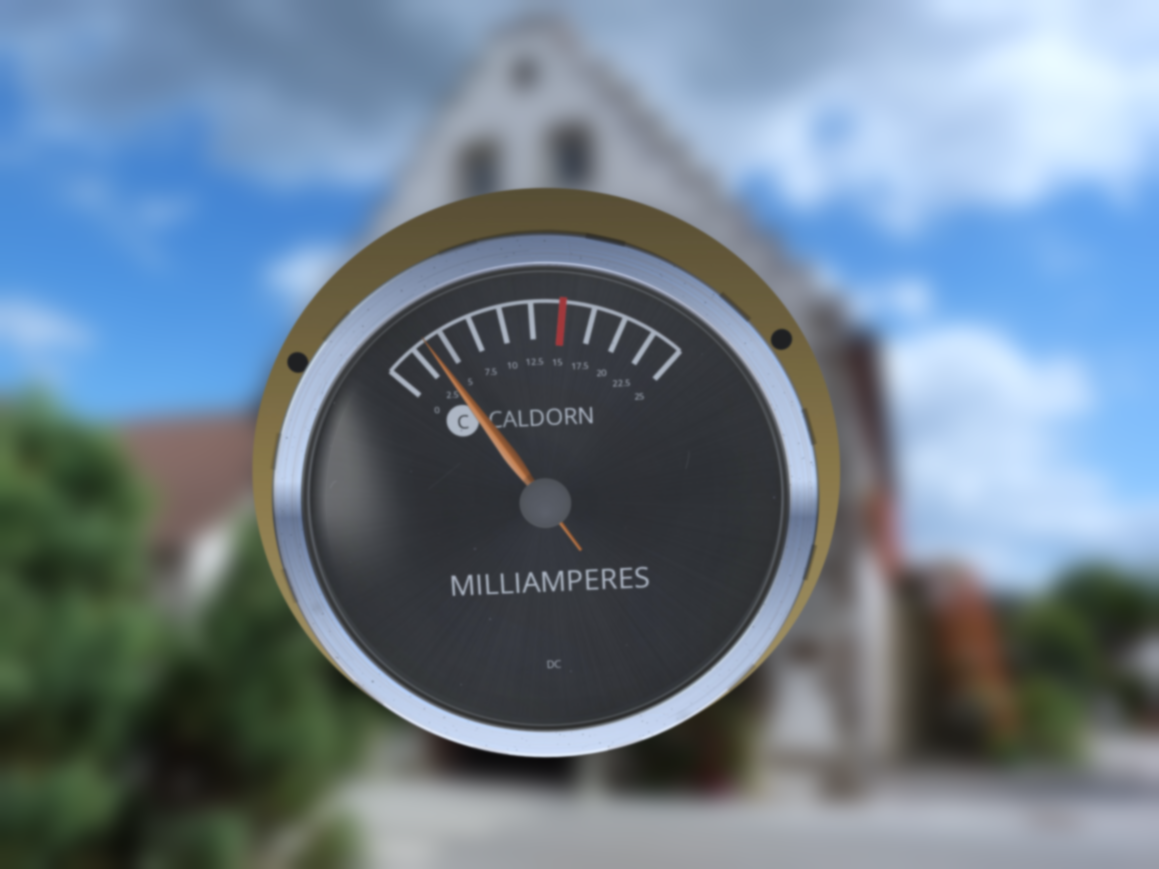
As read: 3.75; mA
